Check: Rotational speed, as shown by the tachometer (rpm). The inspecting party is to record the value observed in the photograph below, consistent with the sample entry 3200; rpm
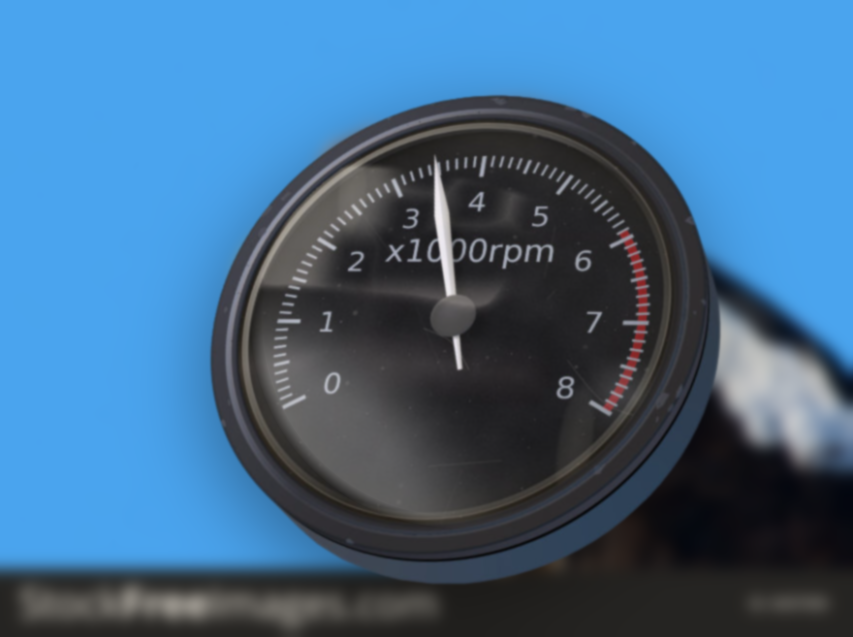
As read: 3500; rpm
